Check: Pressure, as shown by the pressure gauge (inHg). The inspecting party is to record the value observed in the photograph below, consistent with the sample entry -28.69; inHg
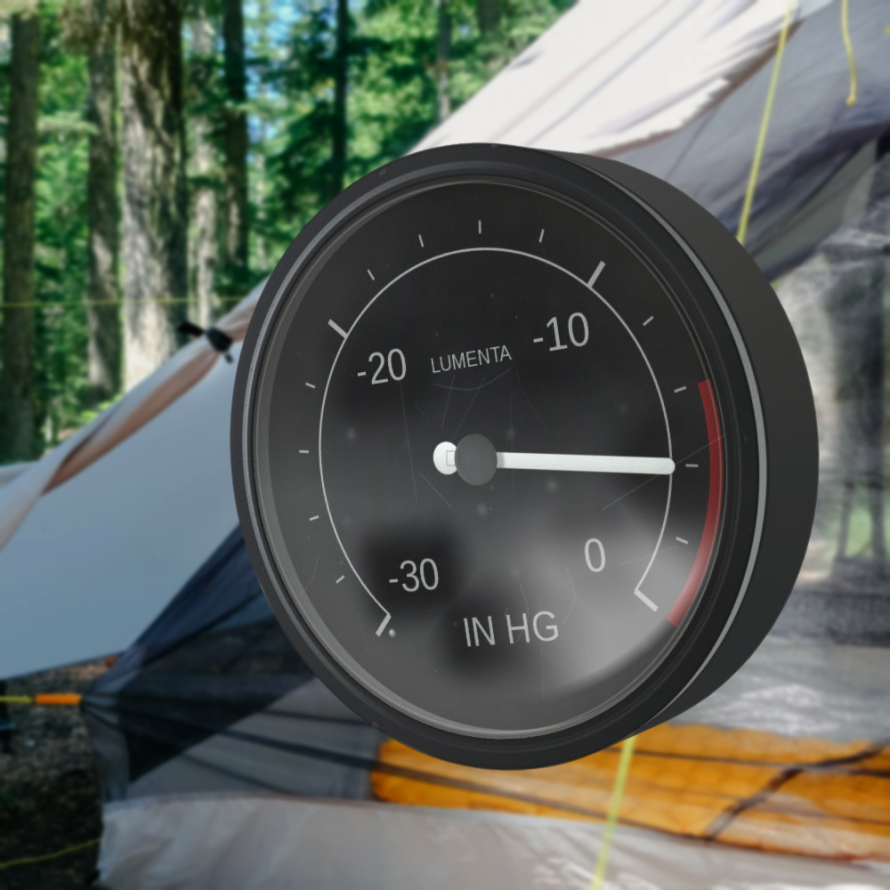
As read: -4; inHg
